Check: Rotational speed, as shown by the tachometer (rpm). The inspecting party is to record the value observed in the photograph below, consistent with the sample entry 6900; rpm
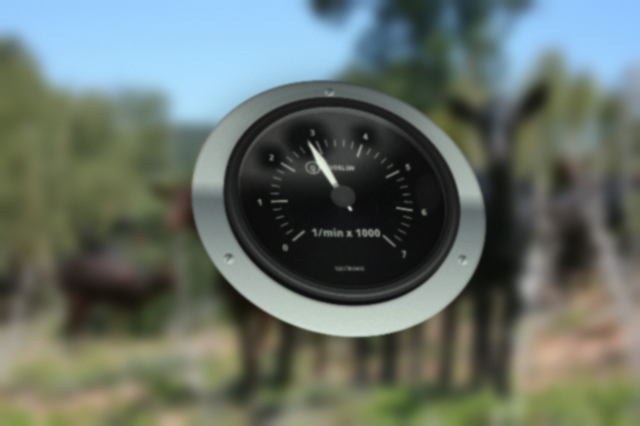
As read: 2800; rpm
